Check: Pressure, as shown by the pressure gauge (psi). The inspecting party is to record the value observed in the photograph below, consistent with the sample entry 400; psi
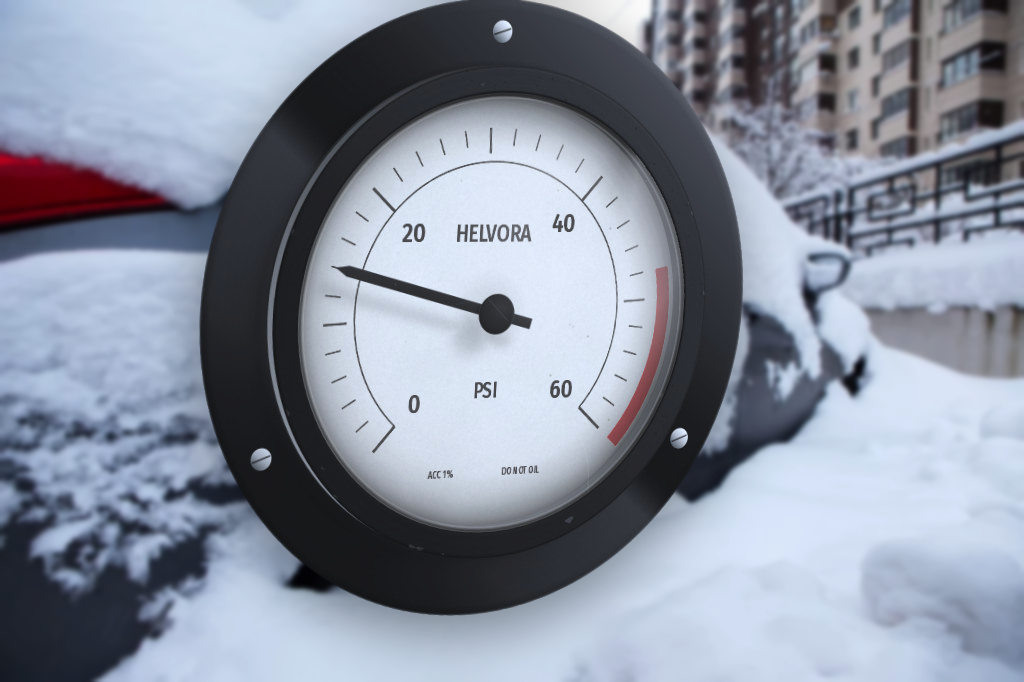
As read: 14; psi
